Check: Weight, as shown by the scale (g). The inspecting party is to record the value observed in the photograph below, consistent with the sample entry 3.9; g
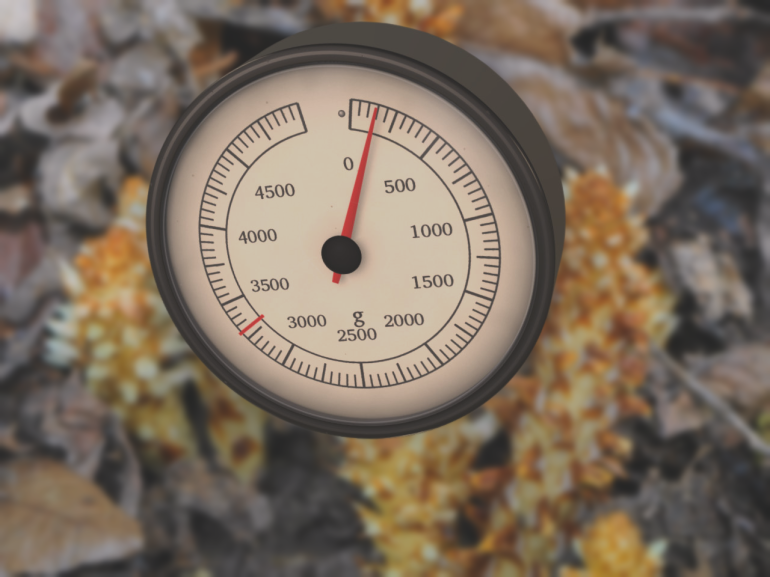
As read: 150; g
